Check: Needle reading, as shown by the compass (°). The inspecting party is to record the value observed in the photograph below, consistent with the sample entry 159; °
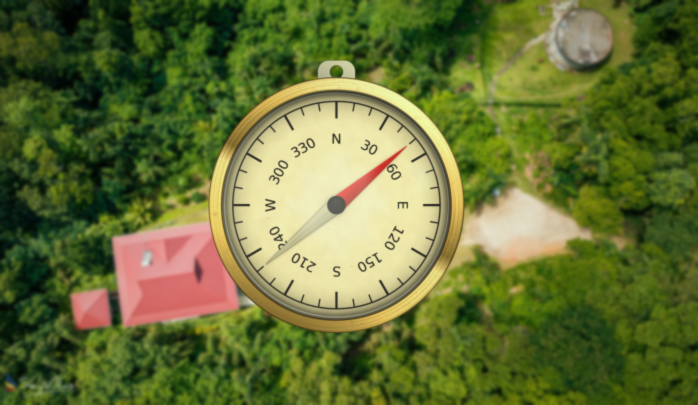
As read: 50; °
